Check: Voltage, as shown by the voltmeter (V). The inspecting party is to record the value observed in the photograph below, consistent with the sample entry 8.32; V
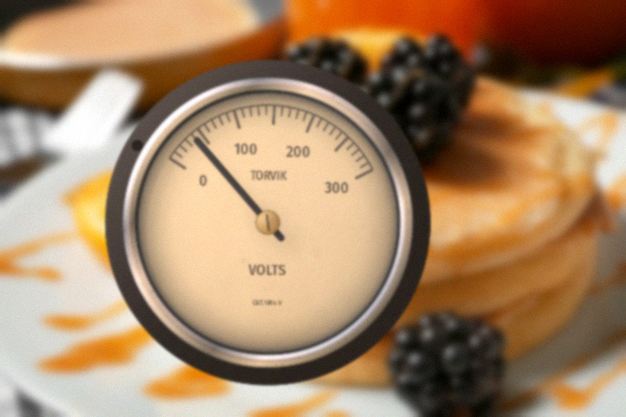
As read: 40; V
